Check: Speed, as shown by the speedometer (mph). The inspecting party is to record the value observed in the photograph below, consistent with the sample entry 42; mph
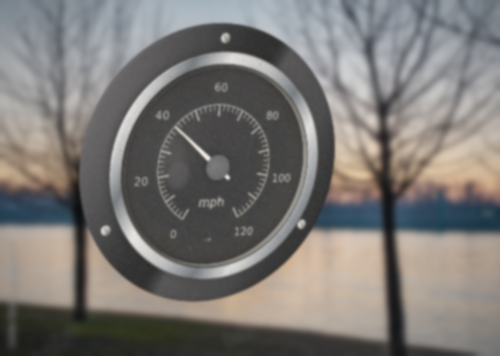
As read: 40; mph
